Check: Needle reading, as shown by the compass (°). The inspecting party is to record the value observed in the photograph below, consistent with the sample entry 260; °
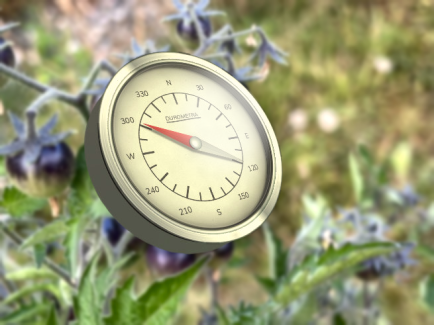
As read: 300; °
